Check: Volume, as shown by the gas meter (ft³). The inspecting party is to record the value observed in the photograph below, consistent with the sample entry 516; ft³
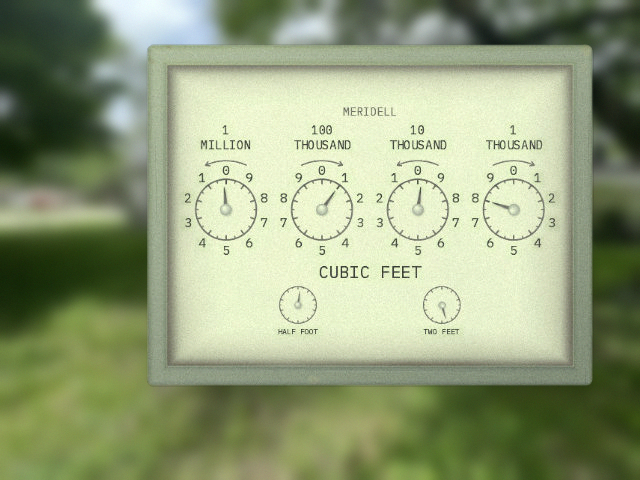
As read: 9800; ft³
